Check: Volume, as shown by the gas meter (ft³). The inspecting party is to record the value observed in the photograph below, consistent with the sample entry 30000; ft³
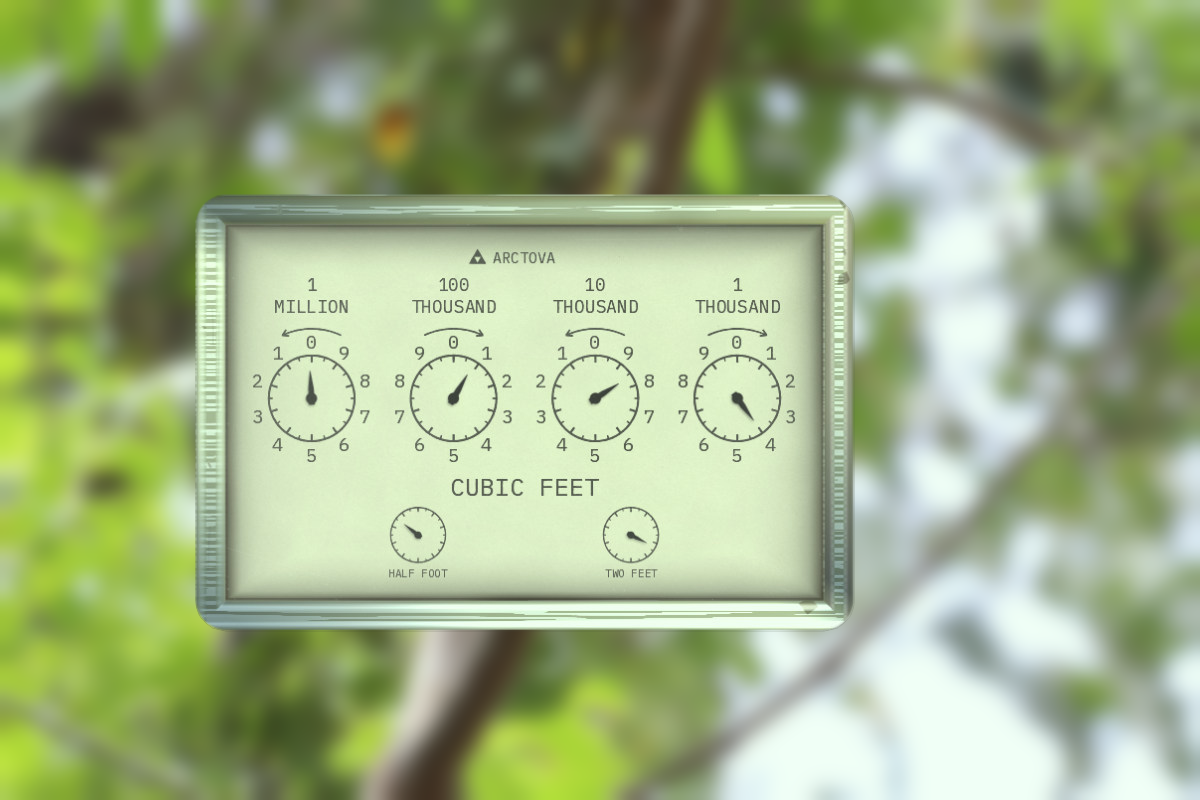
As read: 8400; ft³
